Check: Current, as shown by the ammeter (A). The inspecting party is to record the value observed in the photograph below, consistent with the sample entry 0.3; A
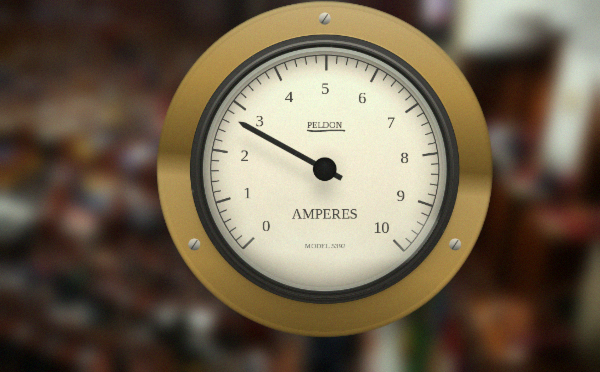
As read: 2.7; A
